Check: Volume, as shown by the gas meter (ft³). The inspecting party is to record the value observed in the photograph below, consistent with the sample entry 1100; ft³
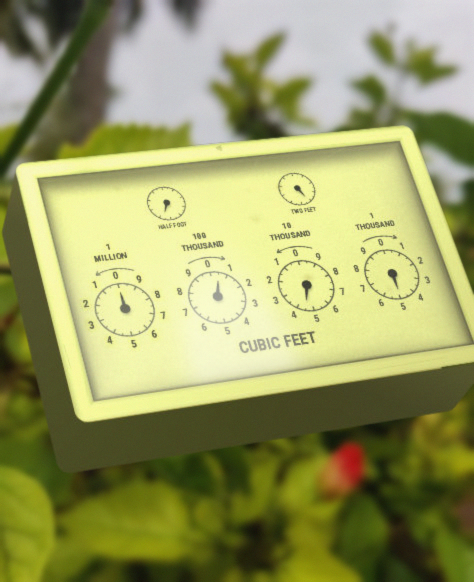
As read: 4500; ft³
